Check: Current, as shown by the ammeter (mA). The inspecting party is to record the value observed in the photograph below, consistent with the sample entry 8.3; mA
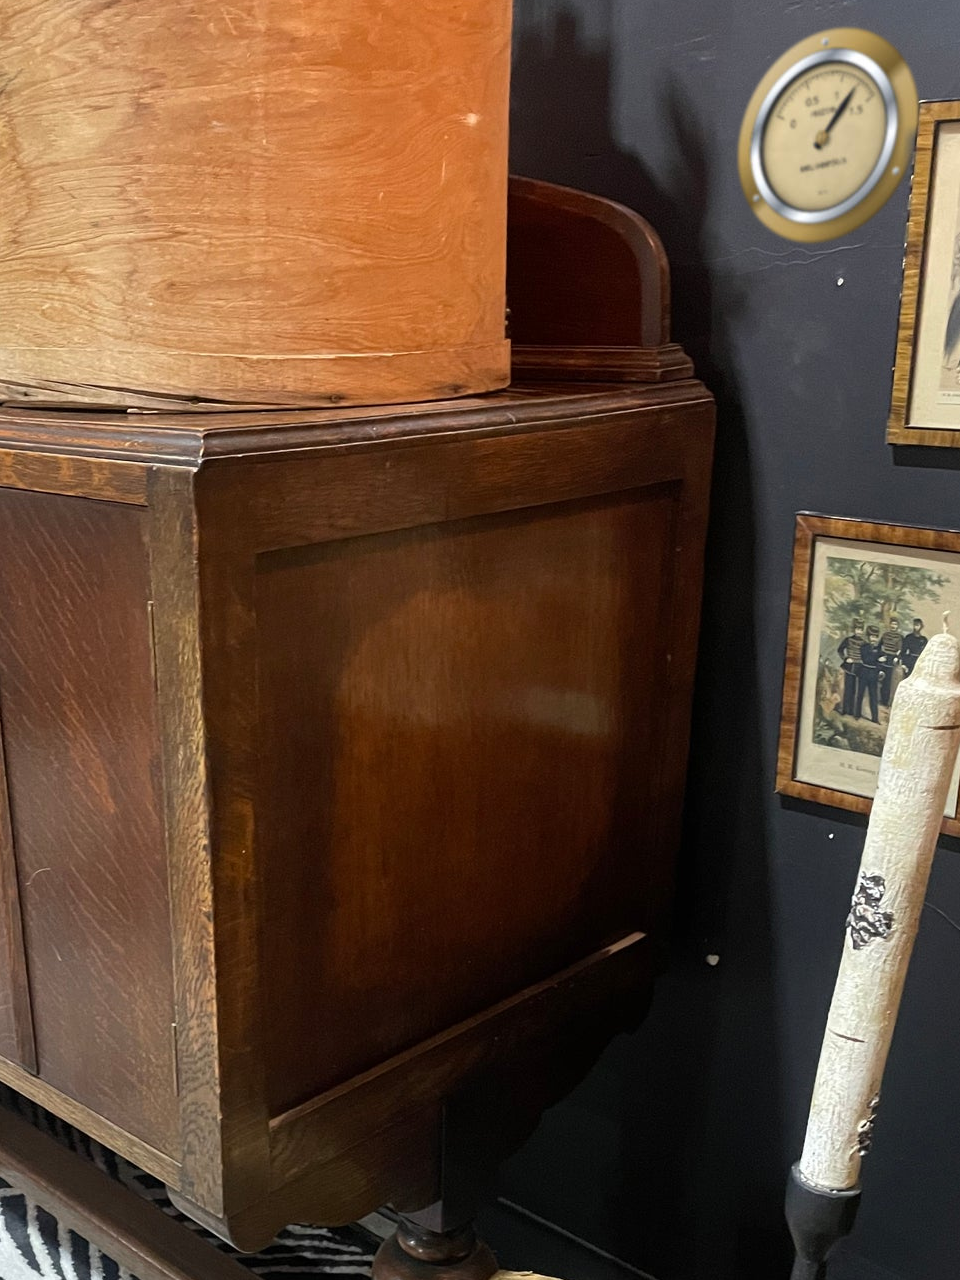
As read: 1.25; mA
